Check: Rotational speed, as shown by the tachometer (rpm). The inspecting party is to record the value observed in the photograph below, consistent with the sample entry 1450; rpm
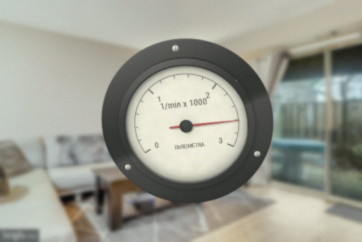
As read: 2600; rpm
